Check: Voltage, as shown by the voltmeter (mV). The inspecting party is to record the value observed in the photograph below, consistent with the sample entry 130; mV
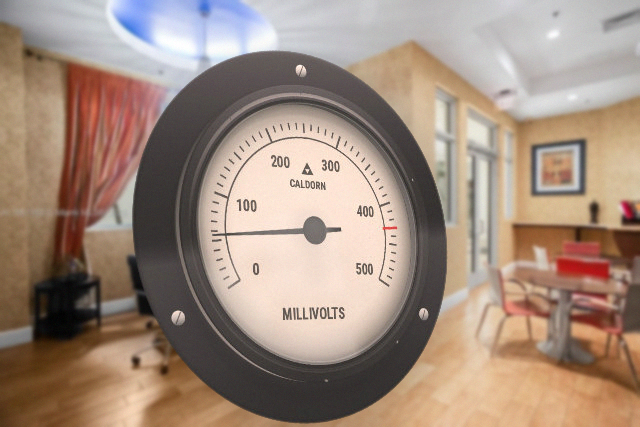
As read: 55; mV
